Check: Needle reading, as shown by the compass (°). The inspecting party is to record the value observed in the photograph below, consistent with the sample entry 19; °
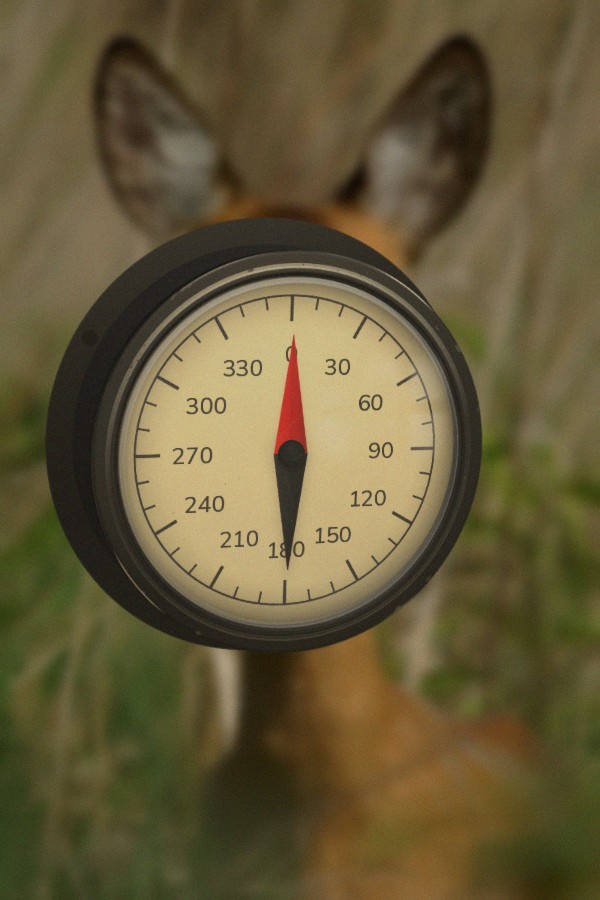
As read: 0; °
